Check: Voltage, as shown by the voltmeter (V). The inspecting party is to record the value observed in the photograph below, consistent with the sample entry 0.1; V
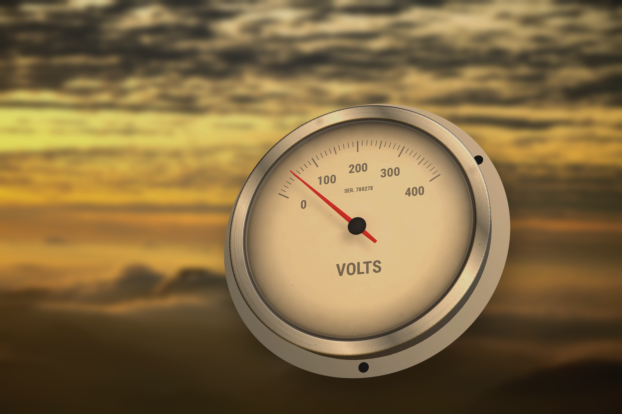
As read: 50; V
